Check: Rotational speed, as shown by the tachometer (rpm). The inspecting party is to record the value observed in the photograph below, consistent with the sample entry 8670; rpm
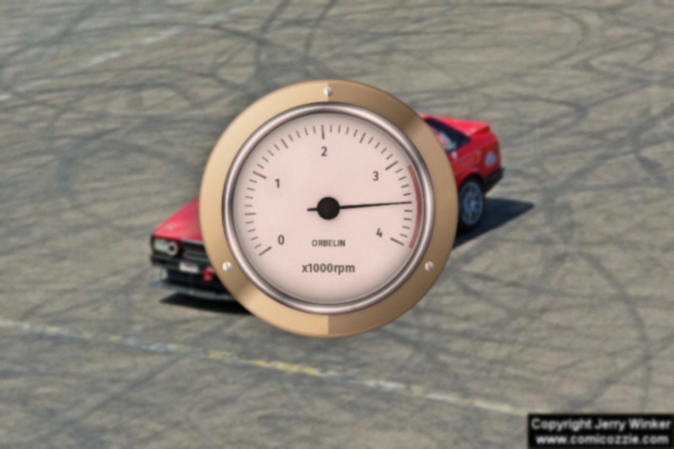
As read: 3500; rpm
